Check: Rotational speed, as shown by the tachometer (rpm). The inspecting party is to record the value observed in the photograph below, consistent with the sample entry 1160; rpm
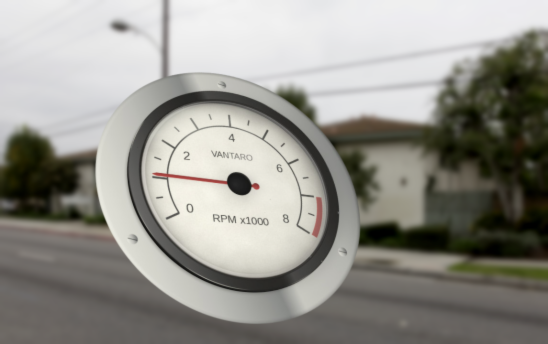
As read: 1000; rpm
